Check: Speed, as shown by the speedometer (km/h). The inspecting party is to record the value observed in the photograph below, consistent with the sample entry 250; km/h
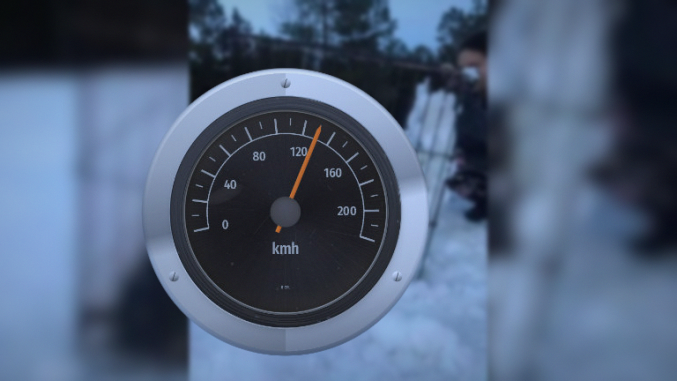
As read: 130; km/h
